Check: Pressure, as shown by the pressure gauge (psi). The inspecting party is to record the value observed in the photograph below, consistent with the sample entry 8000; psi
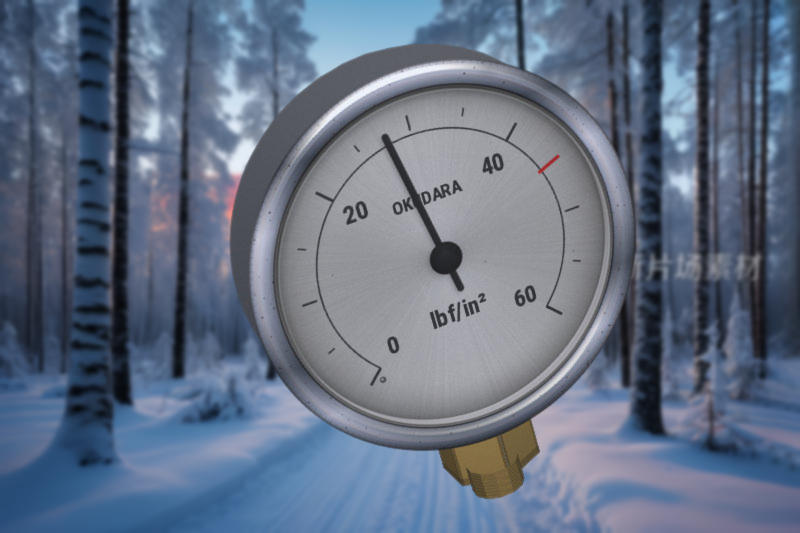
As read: 27.5; psi
